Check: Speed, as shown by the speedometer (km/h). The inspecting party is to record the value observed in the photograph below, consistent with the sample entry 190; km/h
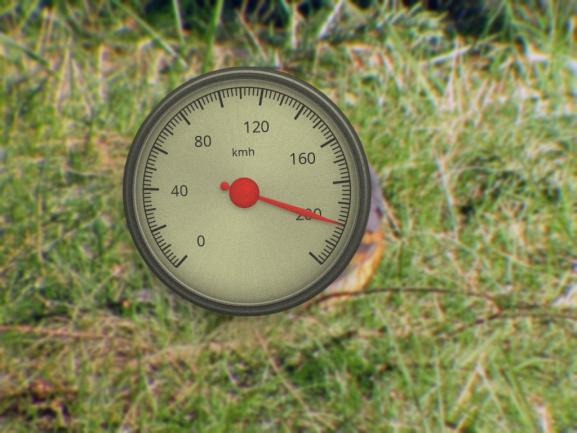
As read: 200; km/h
